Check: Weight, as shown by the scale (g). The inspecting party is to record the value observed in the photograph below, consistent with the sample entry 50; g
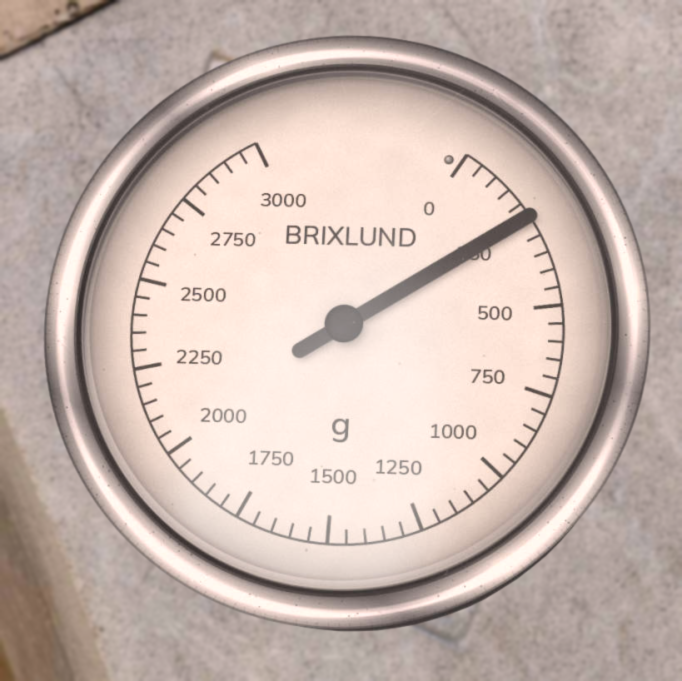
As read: 250; g
